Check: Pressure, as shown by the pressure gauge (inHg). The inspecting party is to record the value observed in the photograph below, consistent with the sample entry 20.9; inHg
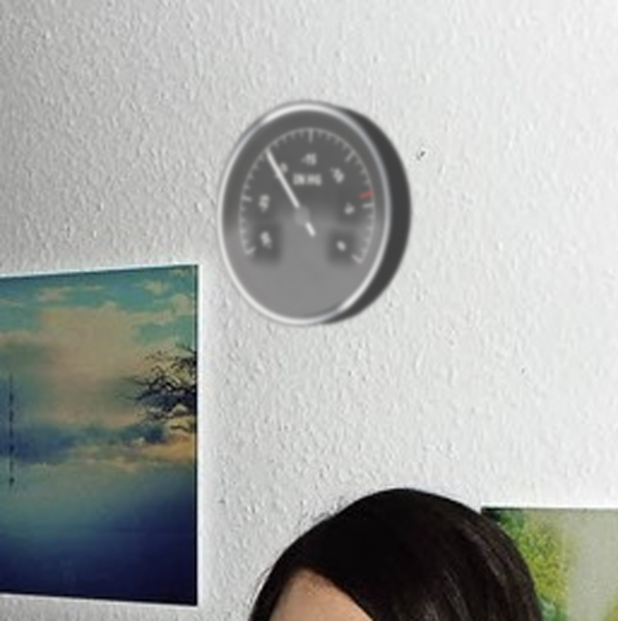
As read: -20; inHg
